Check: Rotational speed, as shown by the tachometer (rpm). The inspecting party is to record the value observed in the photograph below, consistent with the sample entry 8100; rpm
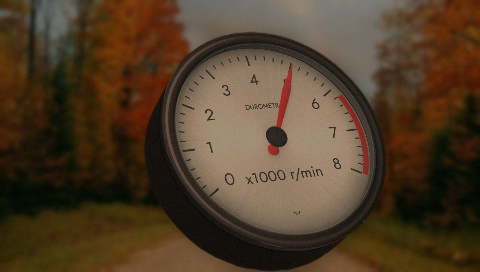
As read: 5000; rpm
